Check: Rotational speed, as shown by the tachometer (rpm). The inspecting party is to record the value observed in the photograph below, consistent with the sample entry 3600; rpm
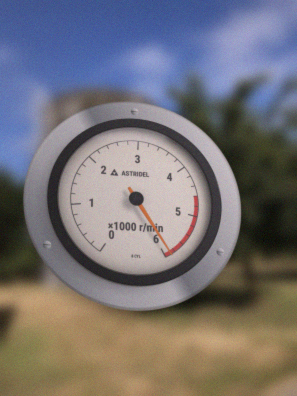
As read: 5900; rpm
